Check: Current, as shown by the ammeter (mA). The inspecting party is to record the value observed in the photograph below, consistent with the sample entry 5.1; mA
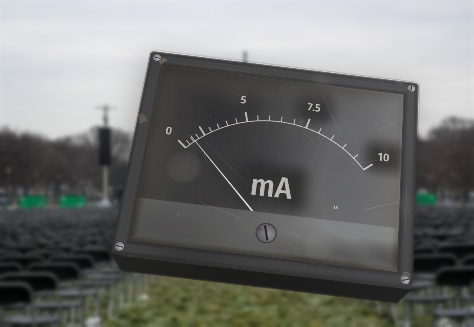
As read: 1.5; mA
